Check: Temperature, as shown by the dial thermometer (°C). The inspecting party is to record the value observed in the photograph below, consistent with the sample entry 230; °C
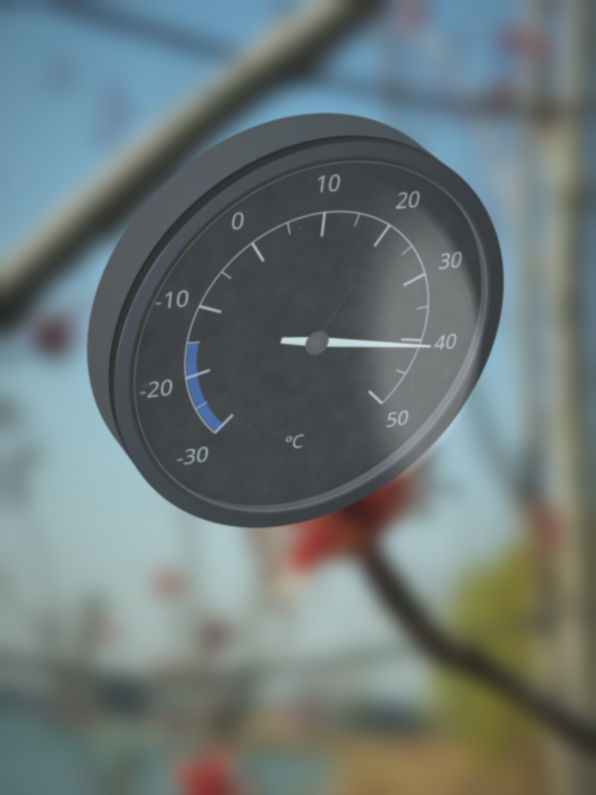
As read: 40; °C
